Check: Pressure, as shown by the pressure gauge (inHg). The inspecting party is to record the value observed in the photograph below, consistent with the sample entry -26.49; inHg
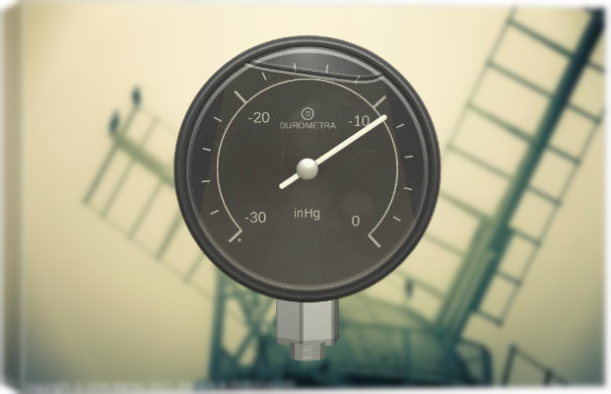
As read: -9; inHg
